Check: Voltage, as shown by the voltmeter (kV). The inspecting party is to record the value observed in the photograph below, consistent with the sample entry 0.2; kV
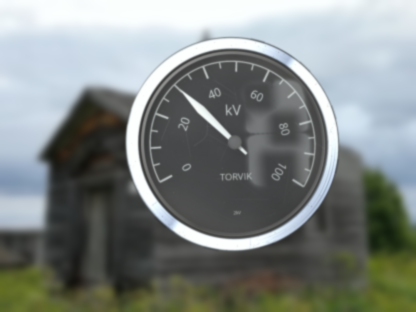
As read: 30; kV
